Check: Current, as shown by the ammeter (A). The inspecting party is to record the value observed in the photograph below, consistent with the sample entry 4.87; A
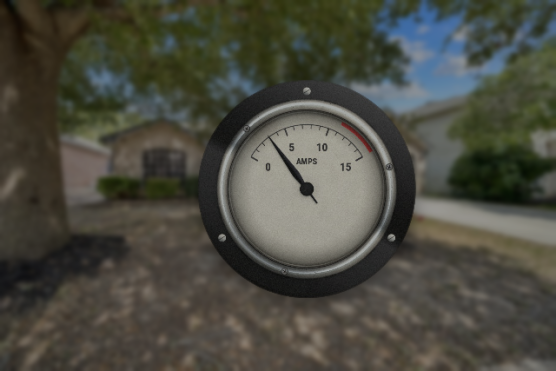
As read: 3; A
